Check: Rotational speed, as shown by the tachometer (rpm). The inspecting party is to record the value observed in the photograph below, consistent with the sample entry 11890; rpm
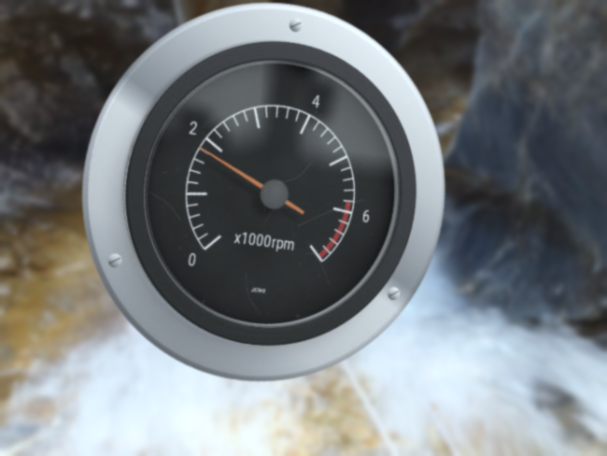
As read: 1800; rpm
